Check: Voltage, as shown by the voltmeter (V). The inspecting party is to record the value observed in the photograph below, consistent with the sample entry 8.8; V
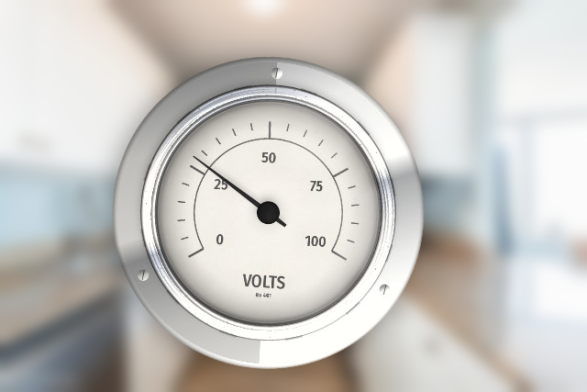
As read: 27.5; V
